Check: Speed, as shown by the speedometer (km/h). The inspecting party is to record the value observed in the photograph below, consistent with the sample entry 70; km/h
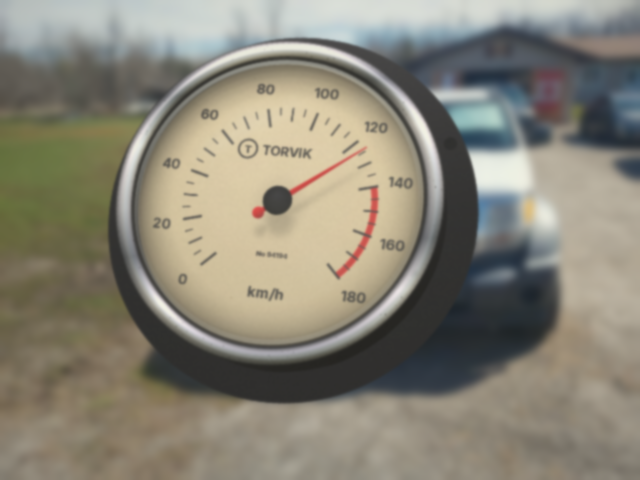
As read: 125; km/h
